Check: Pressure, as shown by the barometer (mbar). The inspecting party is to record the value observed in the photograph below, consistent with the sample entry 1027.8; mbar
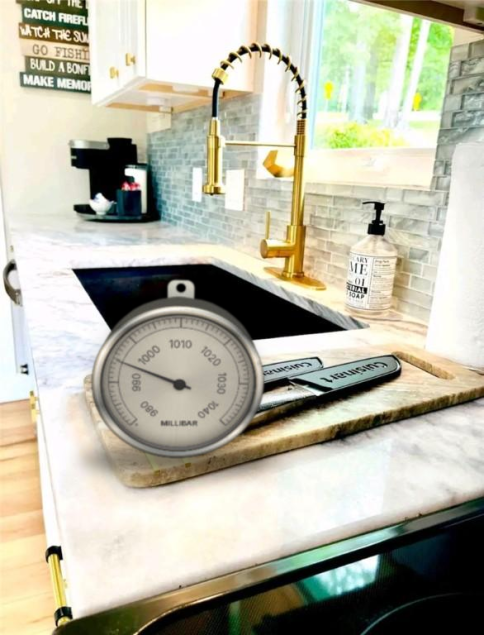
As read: 995; mbar
